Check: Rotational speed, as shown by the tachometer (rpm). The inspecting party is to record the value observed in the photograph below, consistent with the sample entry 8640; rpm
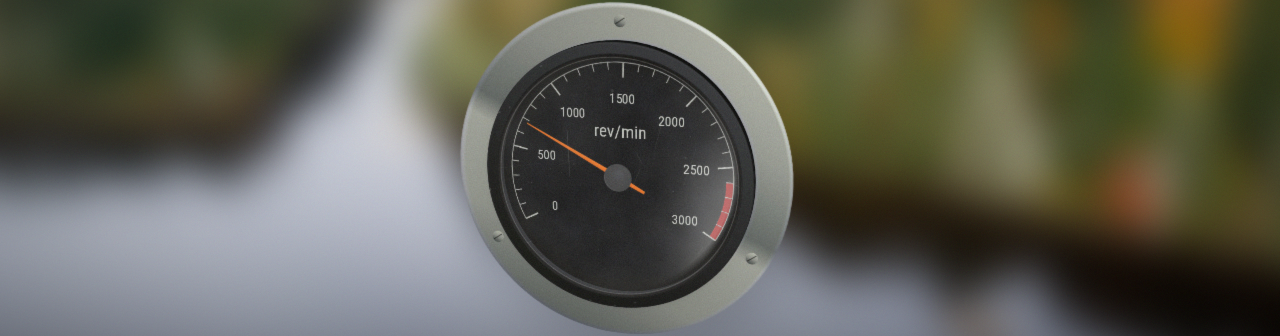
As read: 700; rpm
